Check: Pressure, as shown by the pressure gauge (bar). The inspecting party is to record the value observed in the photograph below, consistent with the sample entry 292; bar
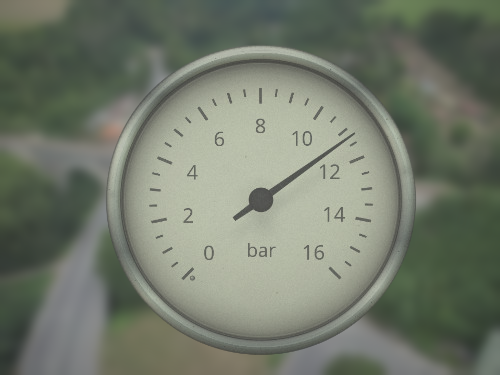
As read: 11.25; bar
